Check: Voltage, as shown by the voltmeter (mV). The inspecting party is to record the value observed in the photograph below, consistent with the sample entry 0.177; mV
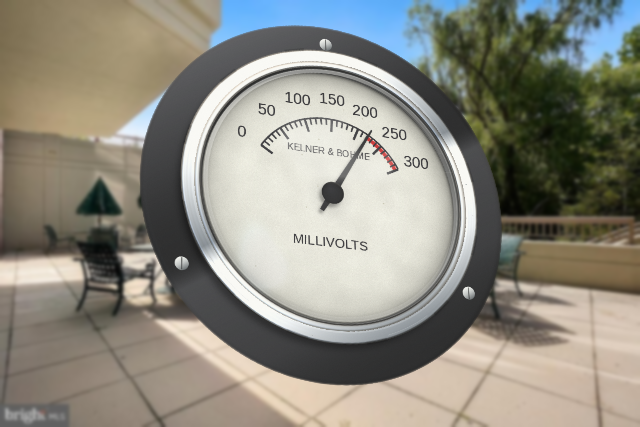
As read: 220; mV
